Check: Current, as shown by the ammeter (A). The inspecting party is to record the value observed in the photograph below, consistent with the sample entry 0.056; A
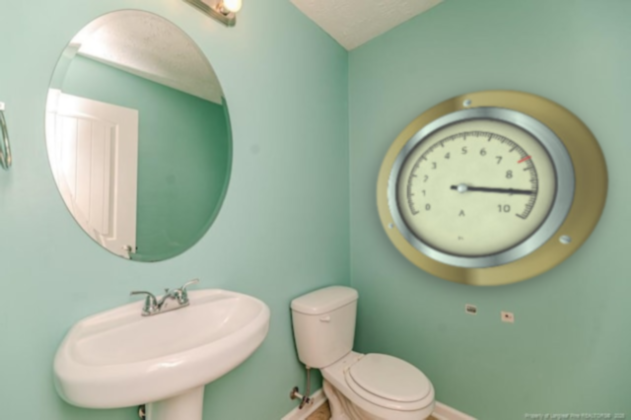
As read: 9; A
